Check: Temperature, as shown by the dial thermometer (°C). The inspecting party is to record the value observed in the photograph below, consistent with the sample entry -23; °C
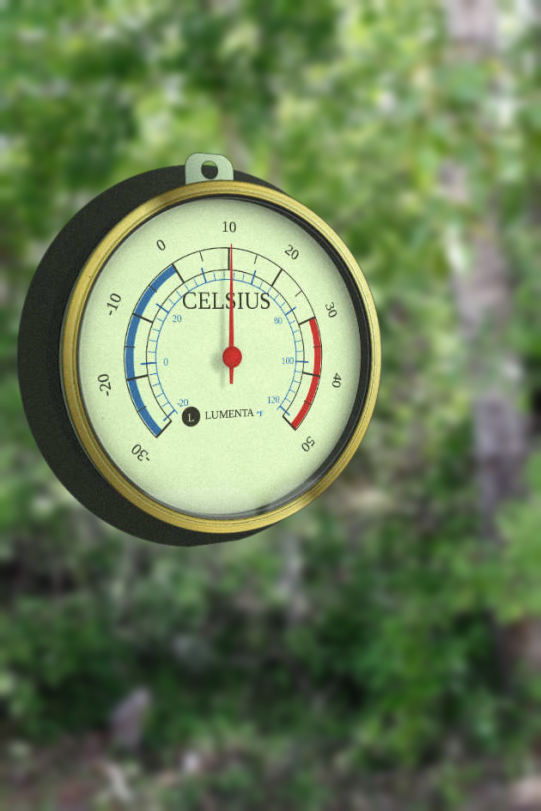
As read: 10; °C
